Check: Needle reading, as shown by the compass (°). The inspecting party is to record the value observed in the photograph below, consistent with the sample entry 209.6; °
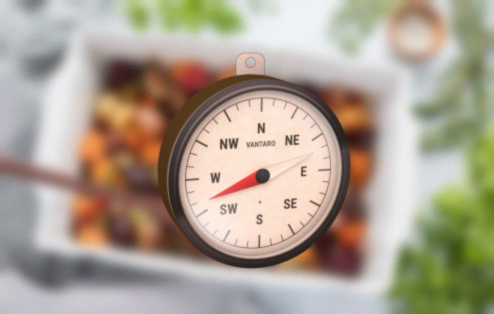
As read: 250; °
